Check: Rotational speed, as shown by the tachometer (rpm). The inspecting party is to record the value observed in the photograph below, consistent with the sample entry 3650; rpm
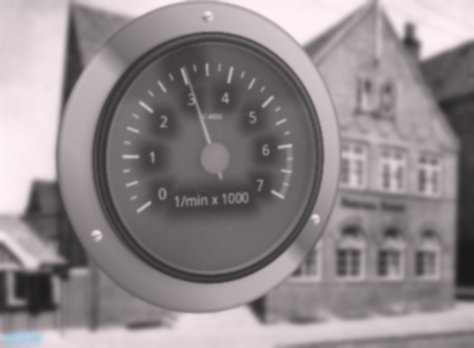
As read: 3000; rpm
